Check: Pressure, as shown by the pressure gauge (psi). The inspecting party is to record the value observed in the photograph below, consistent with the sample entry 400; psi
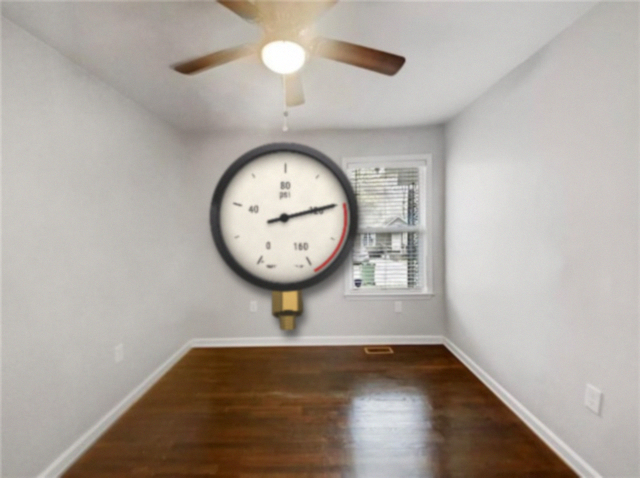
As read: 120; psi
